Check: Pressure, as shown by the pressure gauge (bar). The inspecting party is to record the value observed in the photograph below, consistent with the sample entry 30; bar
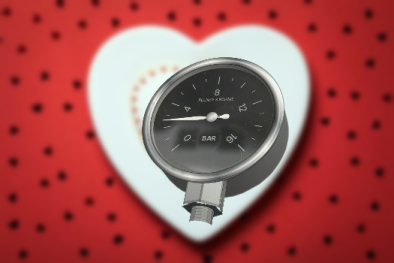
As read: 2.5; bar
